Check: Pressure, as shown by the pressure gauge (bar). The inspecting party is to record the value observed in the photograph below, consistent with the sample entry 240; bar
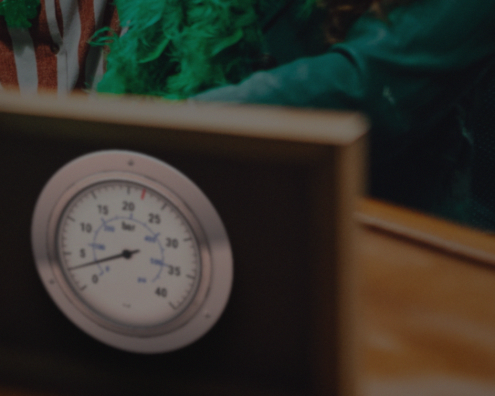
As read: 3; bar
